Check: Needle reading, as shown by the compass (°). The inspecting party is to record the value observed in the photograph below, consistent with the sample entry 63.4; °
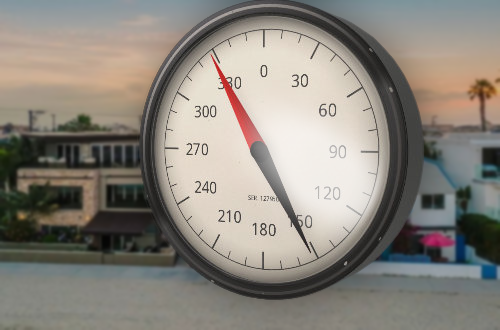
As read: 330; °
